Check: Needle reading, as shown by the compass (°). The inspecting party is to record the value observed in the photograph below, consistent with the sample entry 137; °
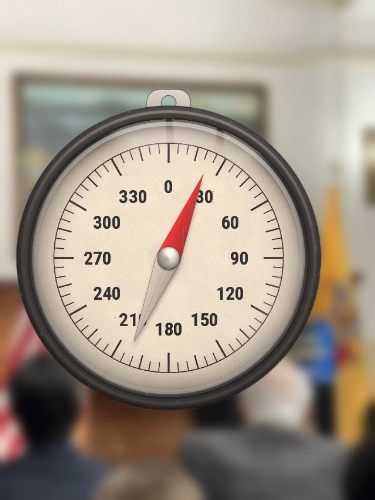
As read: 22.5; °
